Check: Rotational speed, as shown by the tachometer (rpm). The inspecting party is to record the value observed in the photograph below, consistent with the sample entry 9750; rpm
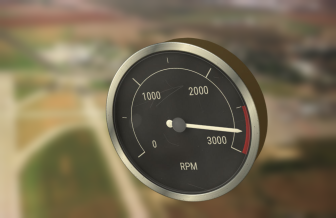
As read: 2750; rpm
